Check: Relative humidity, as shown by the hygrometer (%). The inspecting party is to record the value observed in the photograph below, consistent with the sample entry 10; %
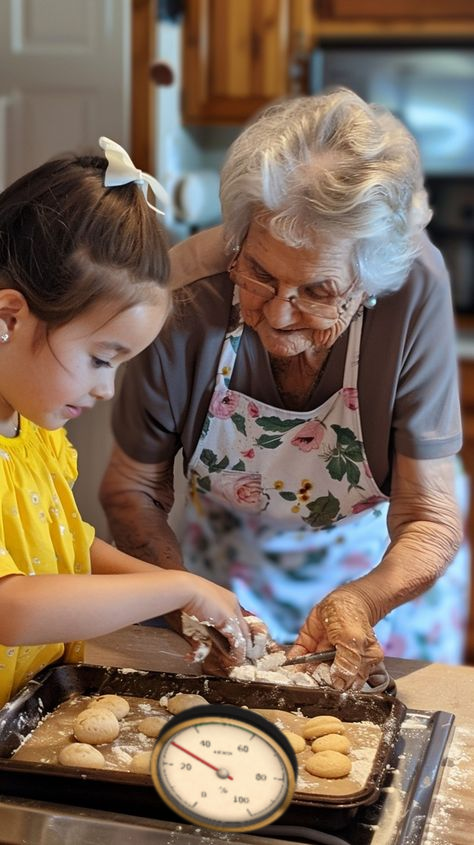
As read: 30; %
